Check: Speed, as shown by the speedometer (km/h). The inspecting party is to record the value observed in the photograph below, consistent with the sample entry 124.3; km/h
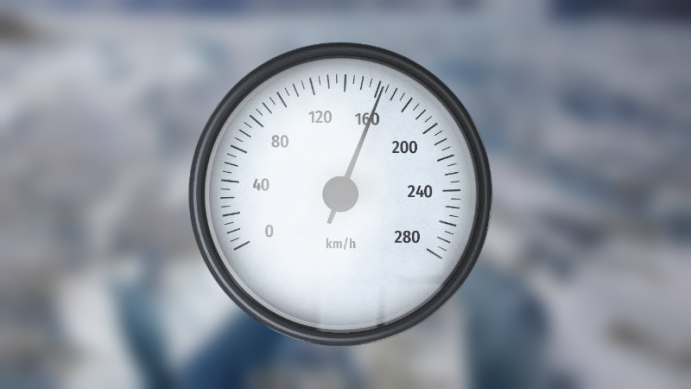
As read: 162.5; km/h
